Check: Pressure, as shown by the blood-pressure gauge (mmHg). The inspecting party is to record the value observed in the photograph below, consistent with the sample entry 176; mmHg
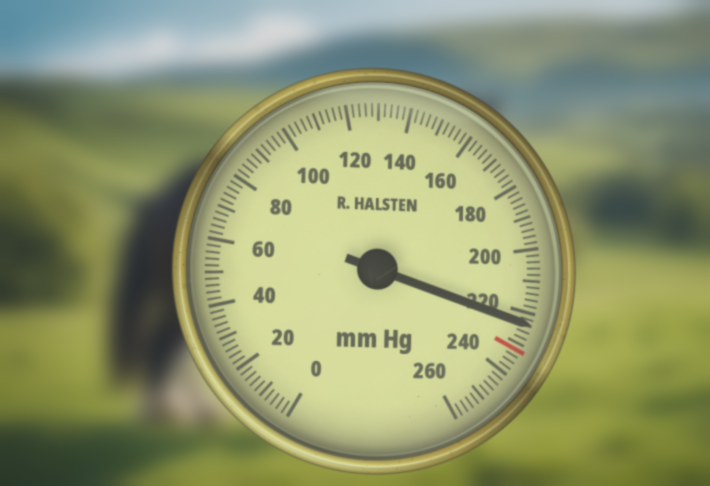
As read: 224; mmHg
